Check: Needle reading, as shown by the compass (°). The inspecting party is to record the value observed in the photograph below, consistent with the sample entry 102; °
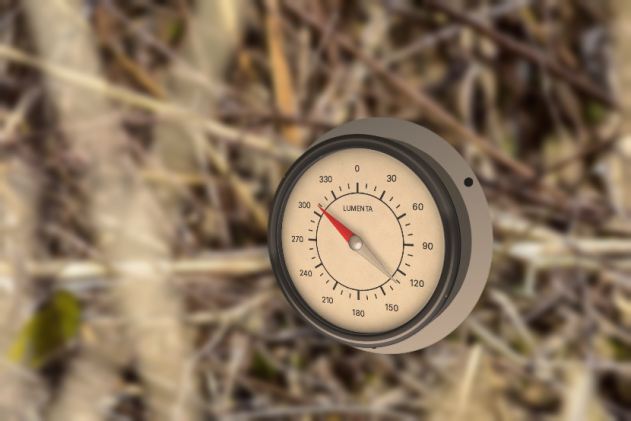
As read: 310; °
